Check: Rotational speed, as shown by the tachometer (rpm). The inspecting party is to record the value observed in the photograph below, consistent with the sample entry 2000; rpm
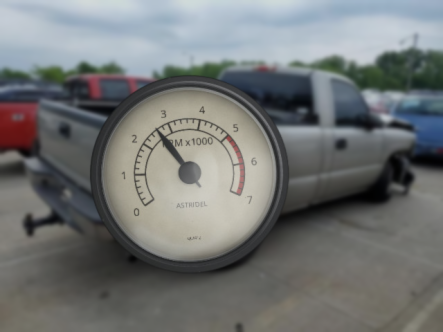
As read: 2600; rpm
